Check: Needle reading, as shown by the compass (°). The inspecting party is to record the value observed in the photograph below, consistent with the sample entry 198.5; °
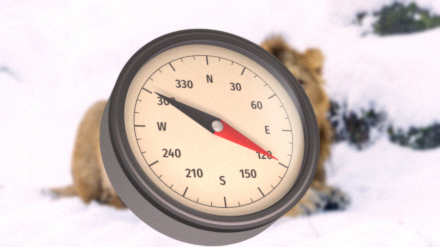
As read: 120; °
